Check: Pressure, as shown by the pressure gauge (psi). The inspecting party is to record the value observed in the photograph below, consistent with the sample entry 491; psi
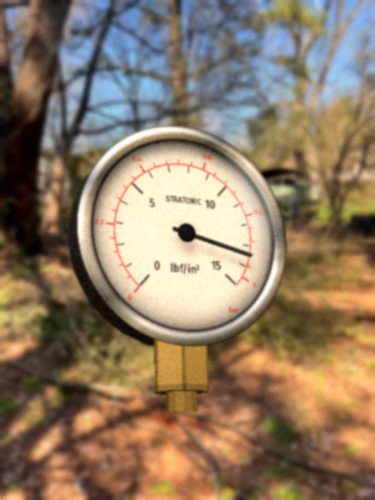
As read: 13.5; psi
